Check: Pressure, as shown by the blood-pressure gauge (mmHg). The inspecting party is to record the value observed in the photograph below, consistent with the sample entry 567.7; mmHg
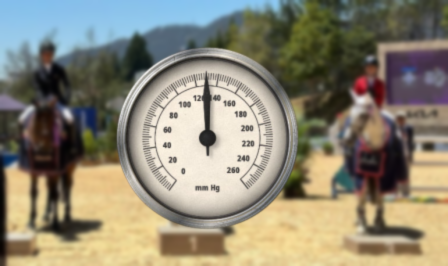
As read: 130; mmHg
